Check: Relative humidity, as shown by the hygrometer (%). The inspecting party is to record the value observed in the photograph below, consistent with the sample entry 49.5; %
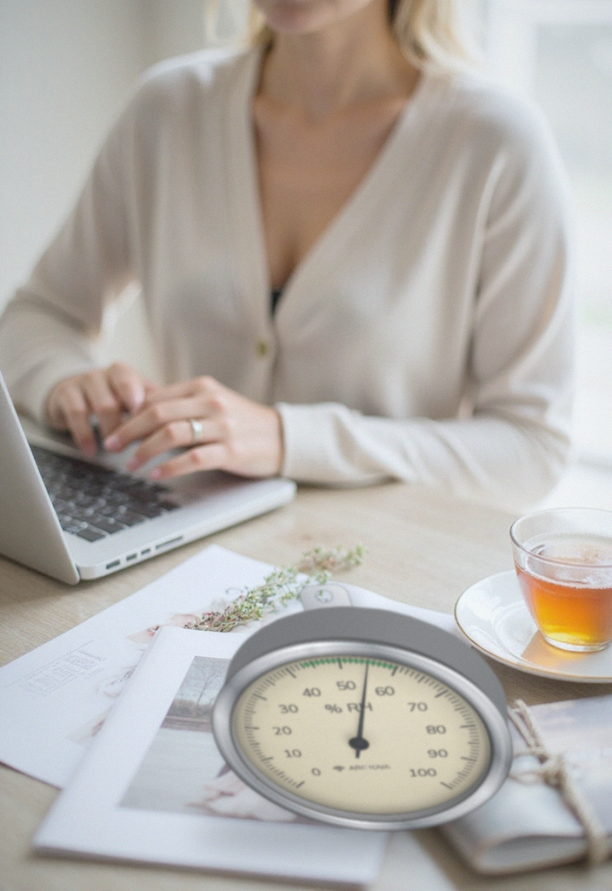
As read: 55; %
